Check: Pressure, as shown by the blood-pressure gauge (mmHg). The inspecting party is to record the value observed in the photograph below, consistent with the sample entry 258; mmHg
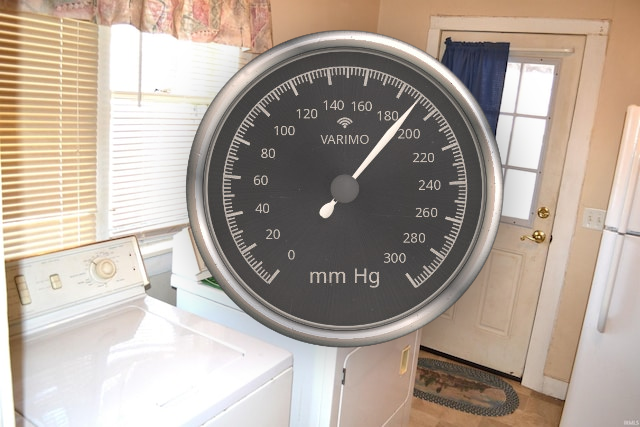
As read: 190; mmHg
